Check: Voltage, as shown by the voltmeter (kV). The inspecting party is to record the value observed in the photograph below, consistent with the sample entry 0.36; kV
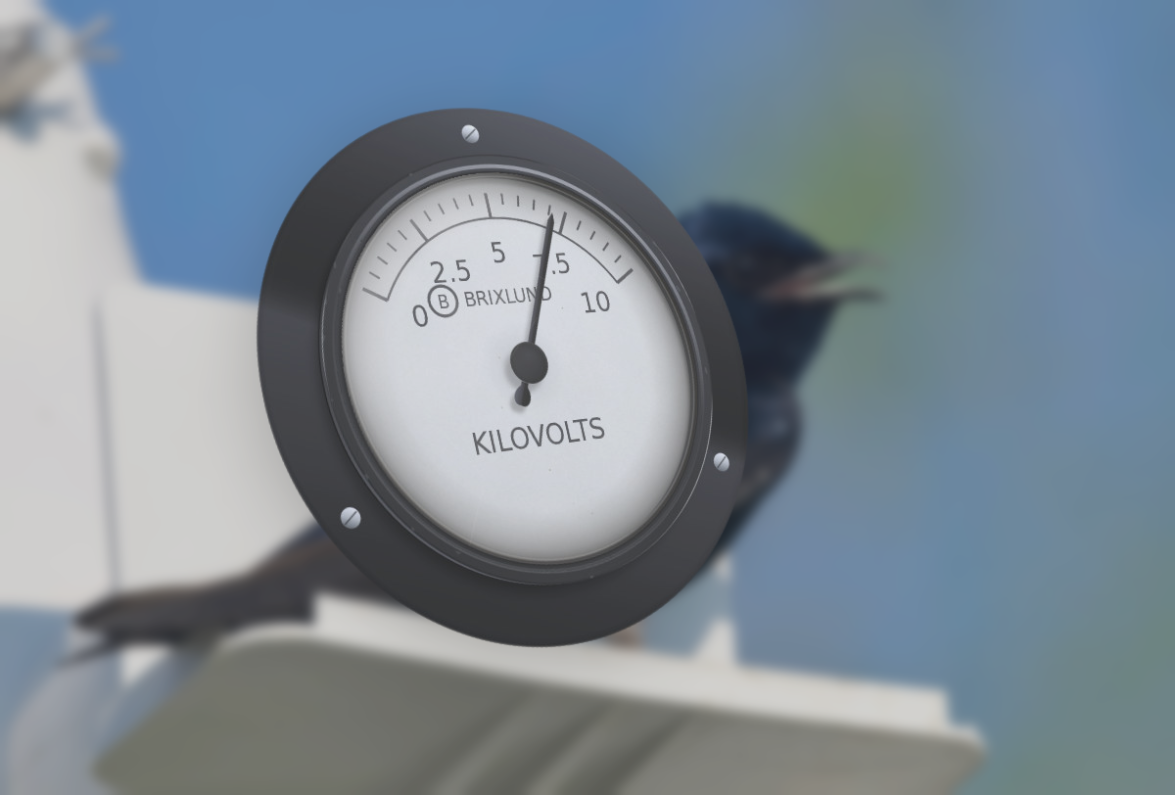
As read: 7; kV
